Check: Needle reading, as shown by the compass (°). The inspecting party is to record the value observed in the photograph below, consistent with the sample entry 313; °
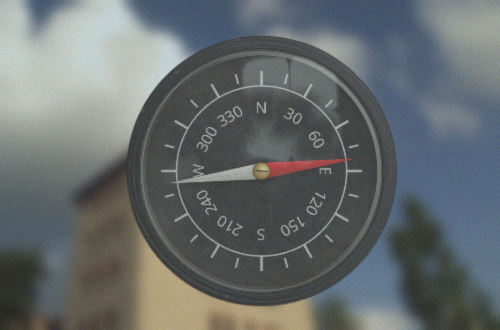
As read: 82.5; °
